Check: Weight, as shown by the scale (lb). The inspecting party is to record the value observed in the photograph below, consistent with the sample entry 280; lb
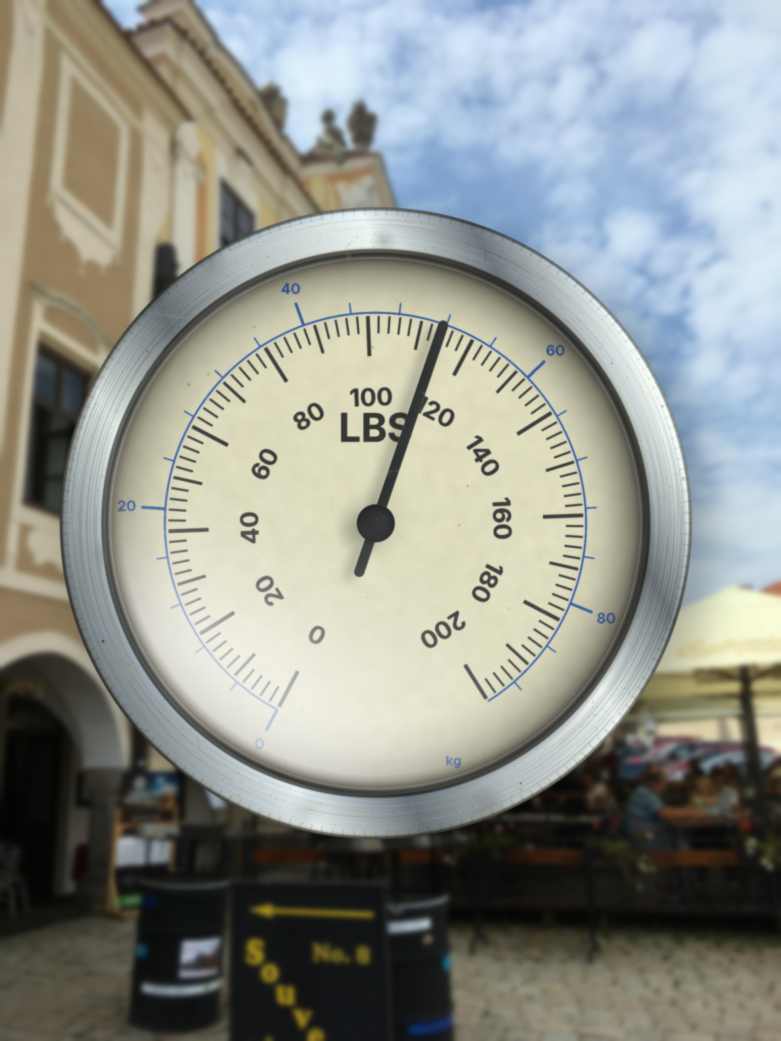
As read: 114; lb
